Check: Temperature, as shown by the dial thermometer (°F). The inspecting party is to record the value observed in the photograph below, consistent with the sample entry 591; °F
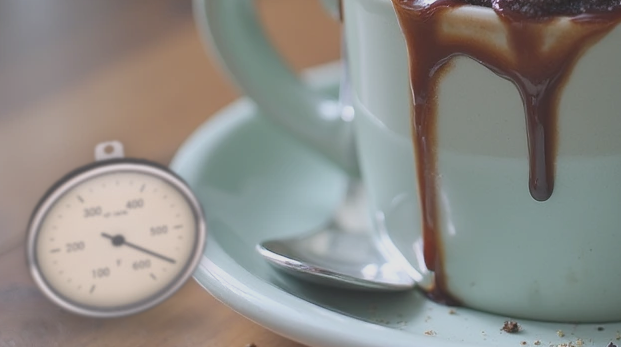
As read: 560; °F
